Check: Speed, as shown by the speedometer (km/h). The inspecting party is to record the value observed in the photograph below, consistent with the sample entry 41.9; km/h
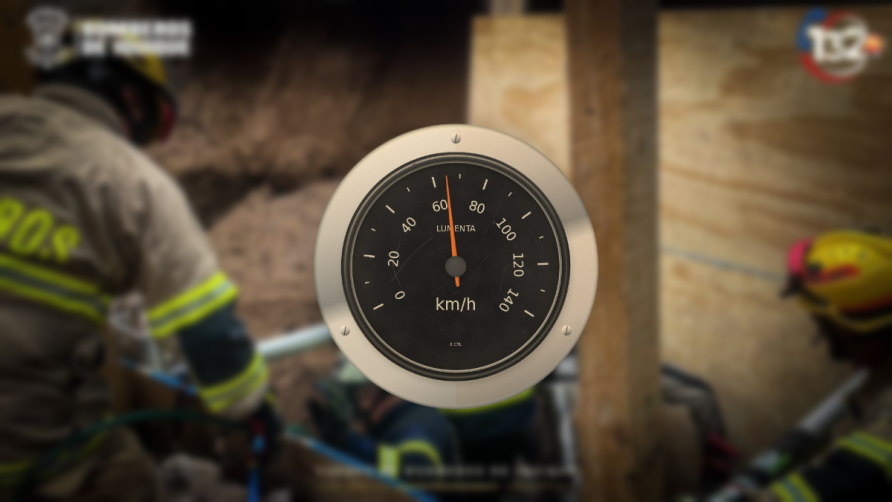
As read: 65; km/h
